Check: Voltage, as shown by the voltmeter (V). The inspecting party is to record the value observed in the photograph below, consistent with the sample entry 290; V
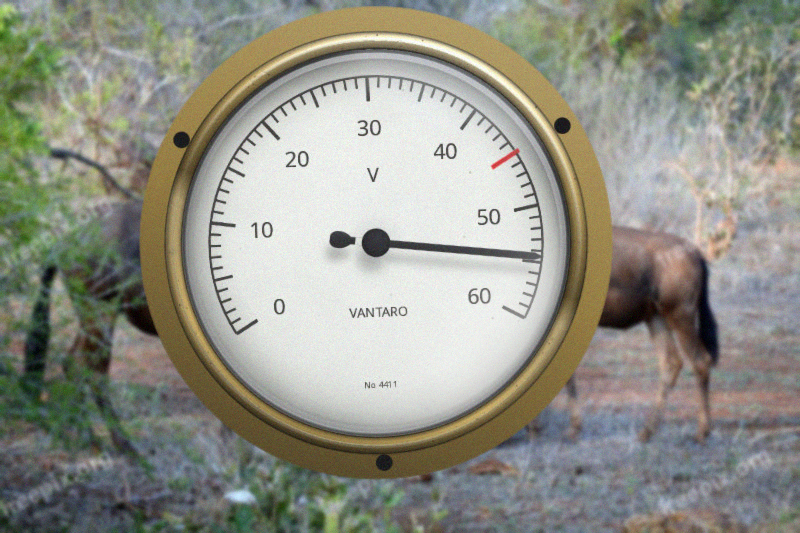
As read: 54.5; V
